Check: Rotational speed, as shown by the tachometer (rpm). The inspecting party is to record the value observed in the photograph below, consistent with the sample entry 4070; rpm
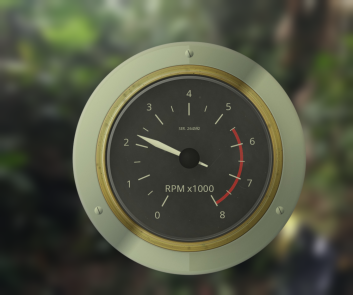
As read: 2250; rpm
